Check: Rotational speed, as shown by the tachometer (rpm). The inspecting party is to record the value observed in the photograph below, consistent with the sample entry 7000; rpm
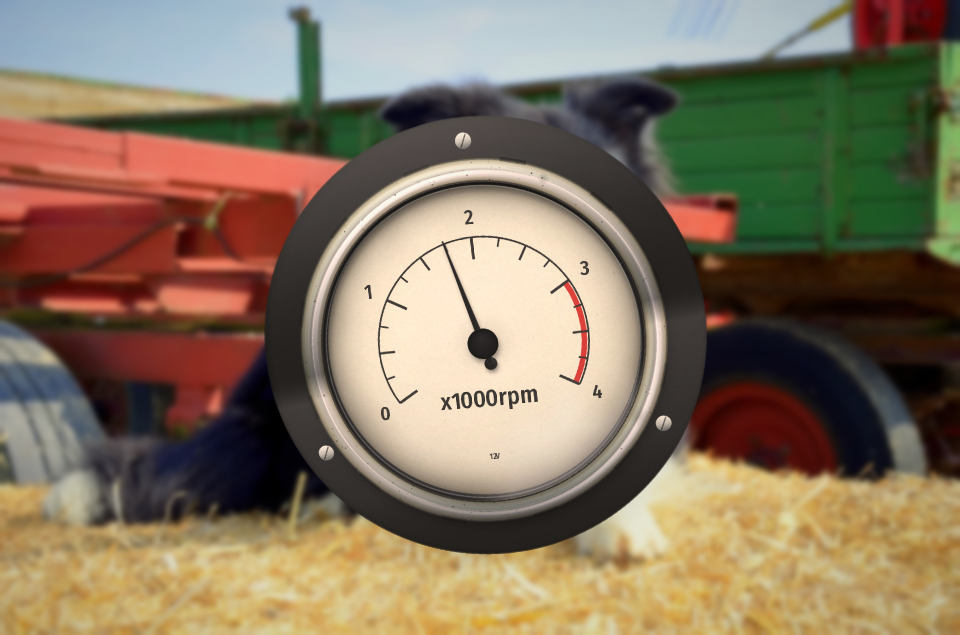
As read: 1750; rpm
